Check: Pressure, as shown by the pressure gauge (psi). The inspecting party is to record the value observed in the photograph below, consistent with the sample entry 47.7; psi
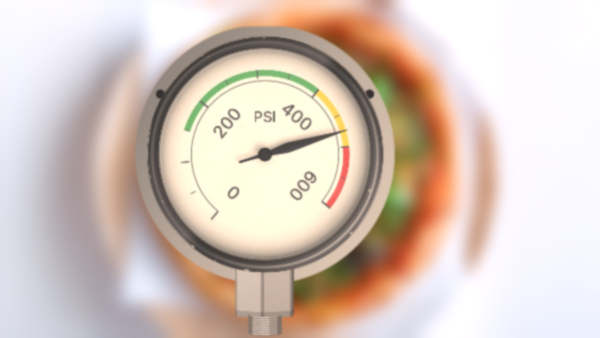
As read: 475; psi
